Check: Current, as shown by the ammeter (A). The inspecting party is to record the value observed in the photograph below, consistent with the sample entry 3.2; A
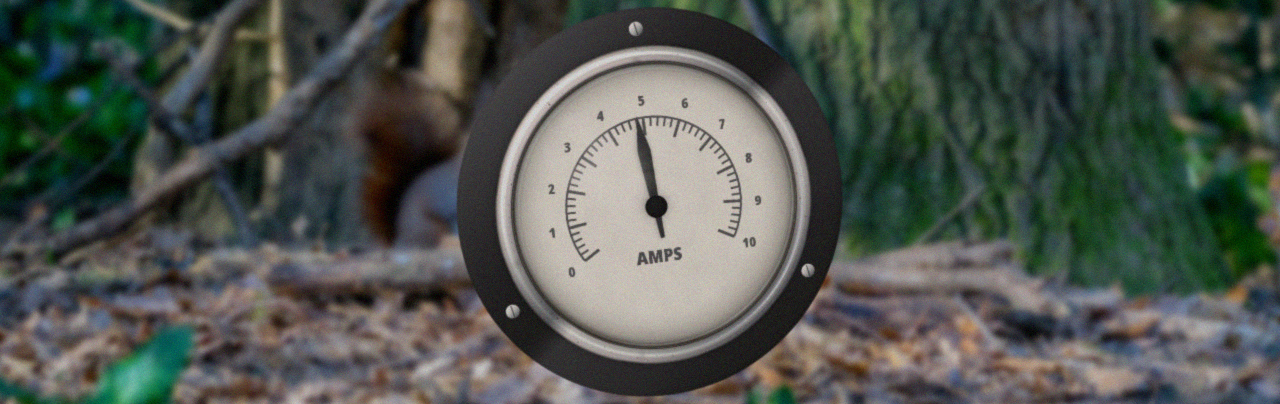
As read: 4.8; A
